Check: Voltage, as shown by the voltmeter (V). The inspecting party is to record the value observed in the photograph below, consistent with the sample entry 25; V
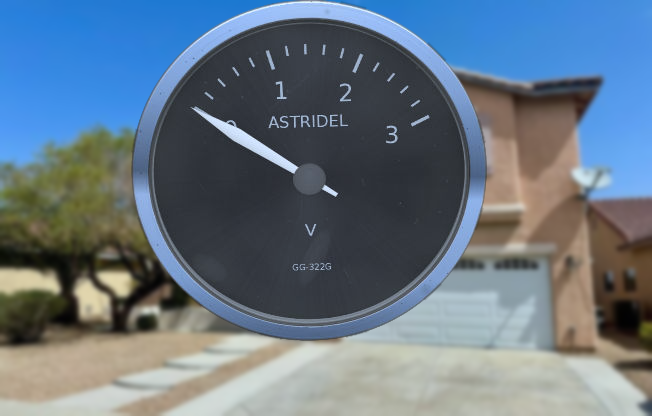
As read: 0; V
